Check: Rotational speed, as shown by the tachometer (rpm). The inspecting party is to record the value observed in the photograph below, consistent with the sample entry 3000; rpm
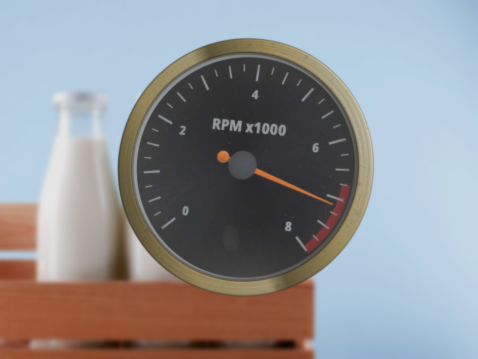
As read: 7125; rpm
